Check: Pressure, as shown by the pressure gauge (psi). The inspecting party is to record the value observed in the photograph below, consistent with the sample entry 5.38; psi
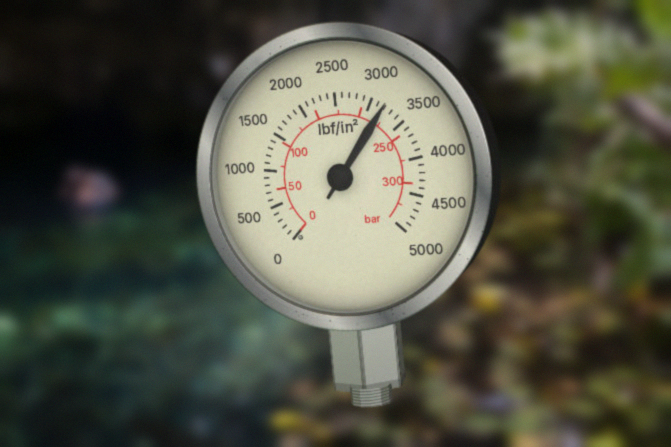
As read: 3200; psi
